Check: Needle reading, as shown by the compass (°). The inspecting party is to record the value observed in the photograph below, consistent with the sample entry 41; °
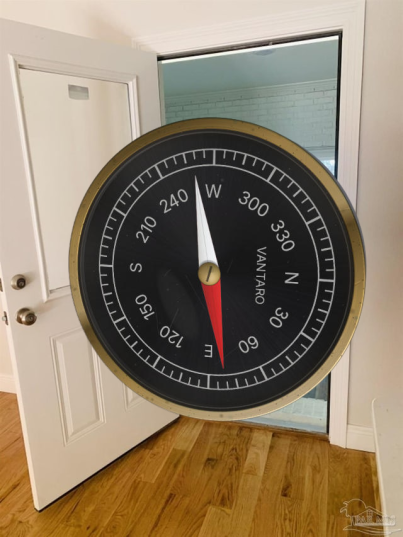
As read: 80; °
